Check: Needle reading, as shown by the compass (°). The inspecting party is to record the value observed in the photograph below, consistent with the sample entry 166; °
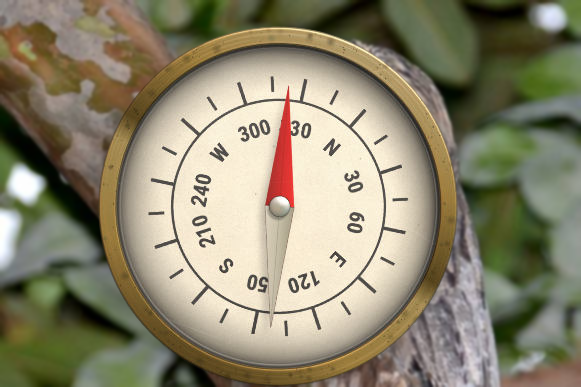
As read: 322.5; °
